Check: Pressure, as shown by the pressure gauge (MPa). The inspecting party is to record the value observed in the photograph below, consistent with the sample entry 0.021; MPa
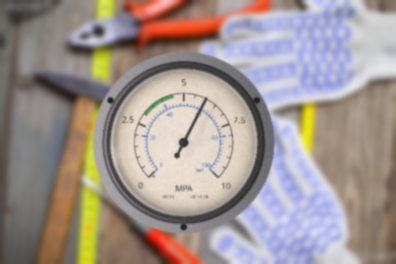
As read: 6; MPa
